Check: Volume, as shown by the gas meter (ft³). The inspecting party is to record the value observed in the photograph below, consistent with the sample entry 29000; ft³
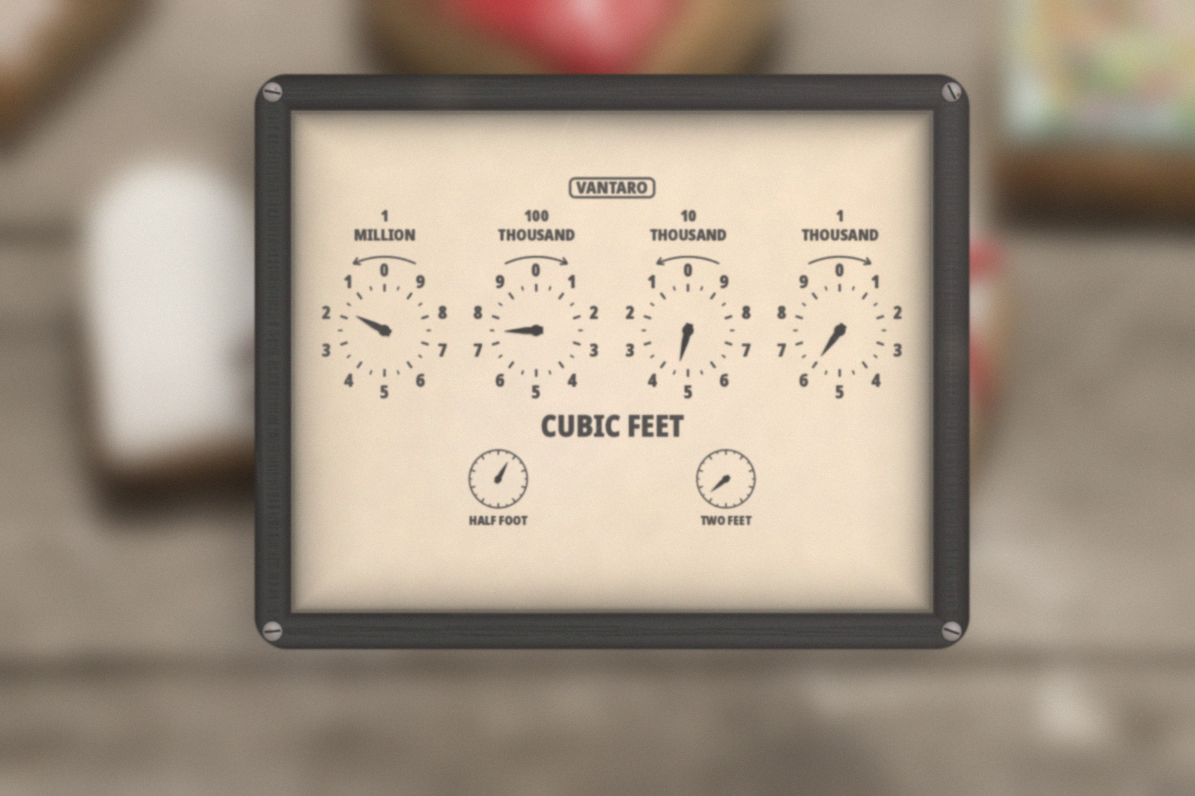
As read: 174600; ft³
